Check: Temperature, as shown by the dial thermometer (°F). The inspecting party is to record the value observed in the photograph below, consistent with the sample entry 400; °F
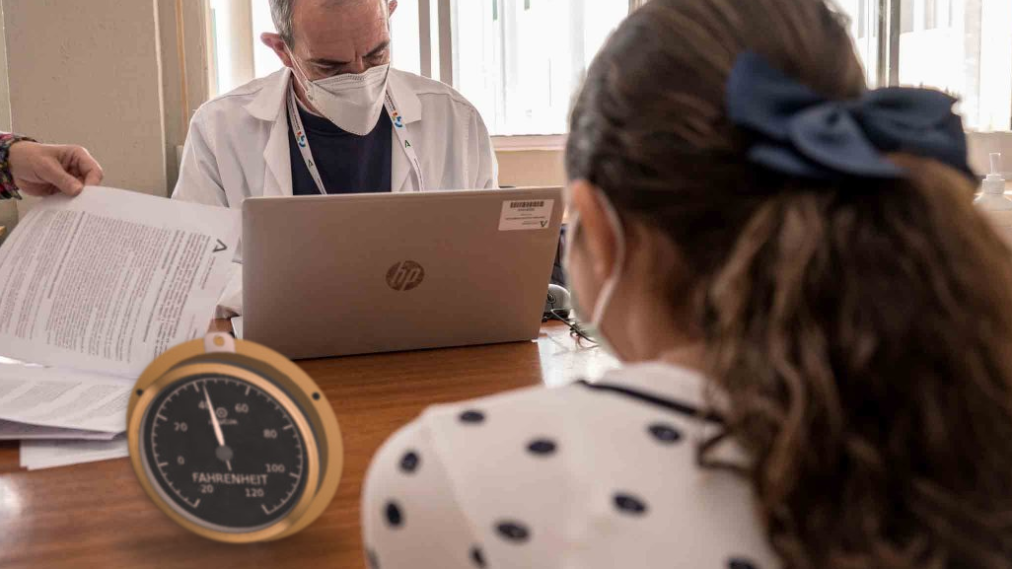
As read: 44; °F
